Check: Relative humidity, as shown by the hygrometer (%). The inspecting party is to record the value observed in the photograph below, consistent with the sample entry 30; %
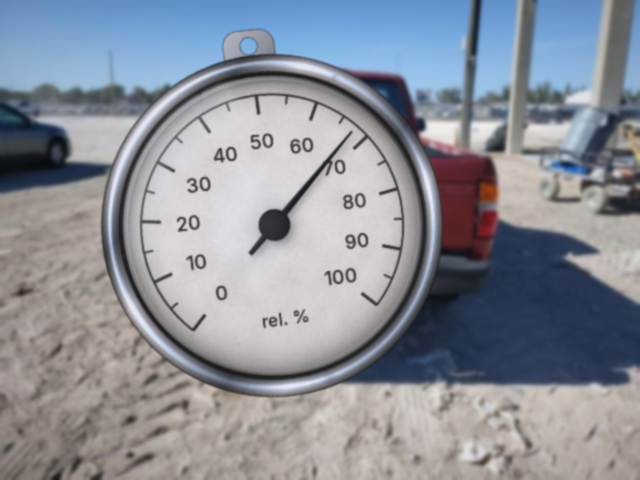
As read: 67.5; %
